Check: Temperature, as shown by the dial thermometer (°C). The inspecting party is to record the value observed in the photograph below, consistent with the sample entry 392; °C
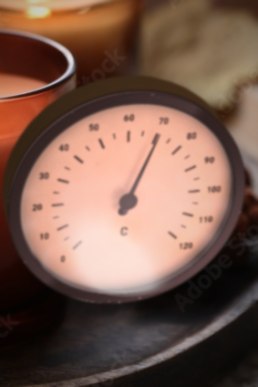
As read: 70; °C
